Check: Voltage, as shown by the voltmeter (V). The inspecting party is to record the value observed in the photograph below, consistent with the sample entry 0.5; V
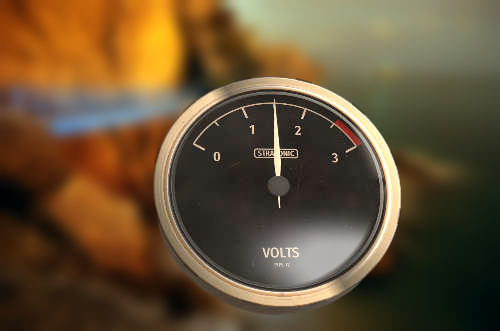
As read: 1.5; V
